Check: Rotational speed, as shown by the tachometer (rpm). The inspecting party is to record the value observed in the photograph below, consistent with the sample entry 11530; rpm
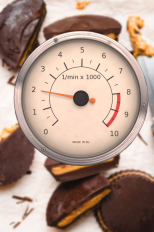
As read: 2000; rpm
